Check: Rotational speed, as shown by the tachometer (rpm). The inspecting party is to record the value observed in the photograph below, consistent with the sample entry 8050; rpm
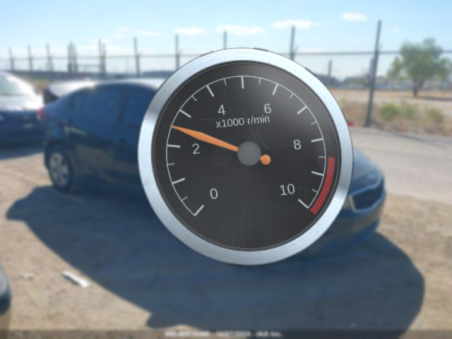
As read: 2500; rpm
